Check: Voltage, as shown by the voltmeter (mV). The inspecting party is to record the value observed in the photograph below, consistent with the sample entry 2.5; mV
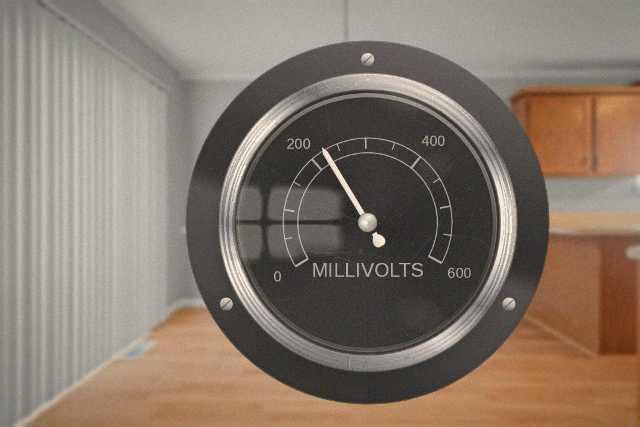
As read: 225; mV
